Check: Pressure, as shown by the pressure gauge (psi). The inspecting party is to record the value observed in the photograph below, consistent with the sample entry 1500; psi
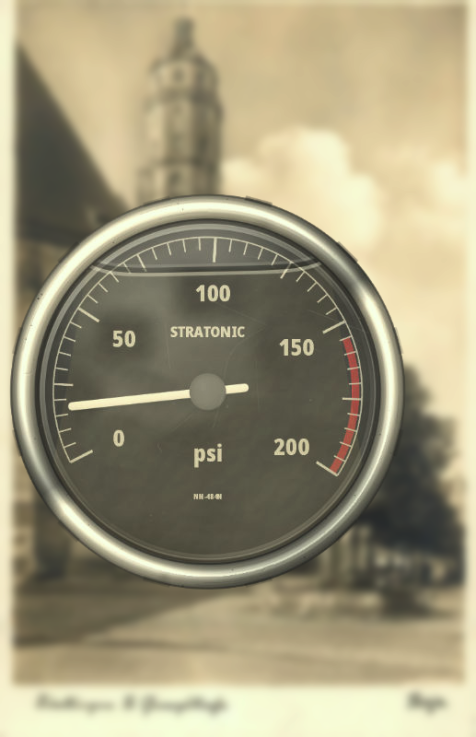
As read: 17.5; psi
